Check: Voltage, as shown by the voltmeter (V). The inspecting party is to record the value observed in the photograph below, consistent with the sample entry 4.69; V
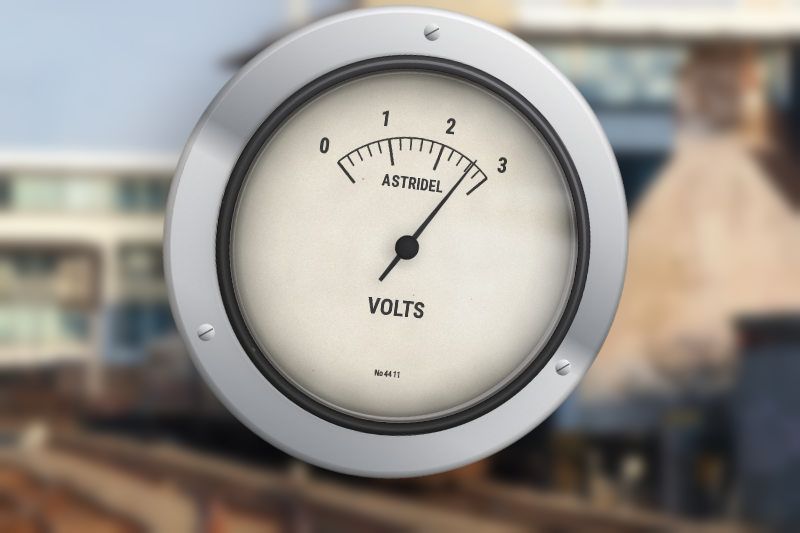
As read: 2.6; V
